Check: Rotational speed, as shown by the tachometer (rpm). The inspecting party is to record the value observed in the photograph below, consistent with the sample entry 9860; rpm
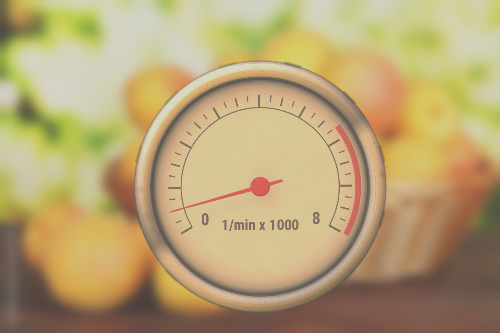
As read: 500; rpm
